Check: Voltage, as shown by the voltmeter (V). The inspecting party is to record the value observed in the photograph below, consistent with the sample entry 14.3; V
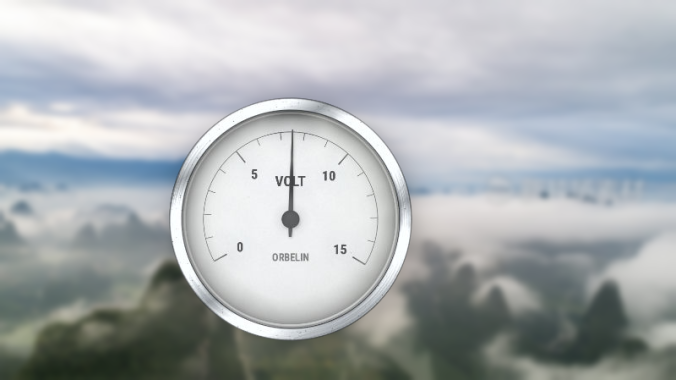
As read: 7.5; V
